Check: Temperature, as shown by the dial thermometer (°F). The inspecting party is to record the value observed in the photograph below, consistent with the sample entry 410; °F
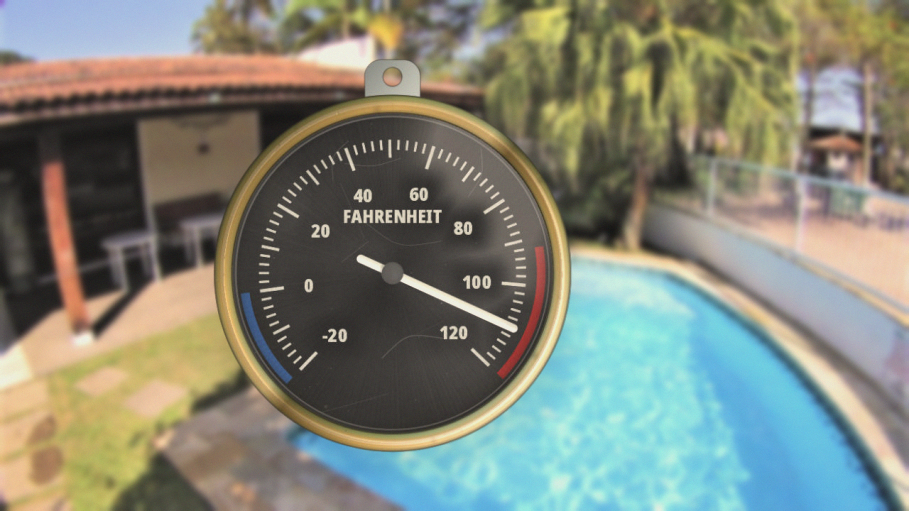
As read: 110; °F
